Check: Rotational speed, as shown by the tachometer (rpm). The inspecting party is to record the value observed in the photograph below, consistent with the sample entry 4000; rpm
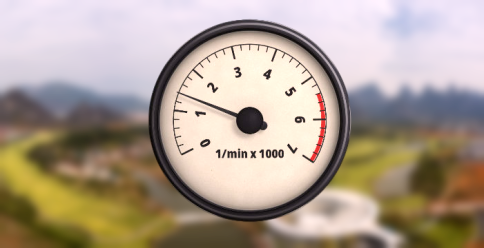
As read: 1400; rpm
